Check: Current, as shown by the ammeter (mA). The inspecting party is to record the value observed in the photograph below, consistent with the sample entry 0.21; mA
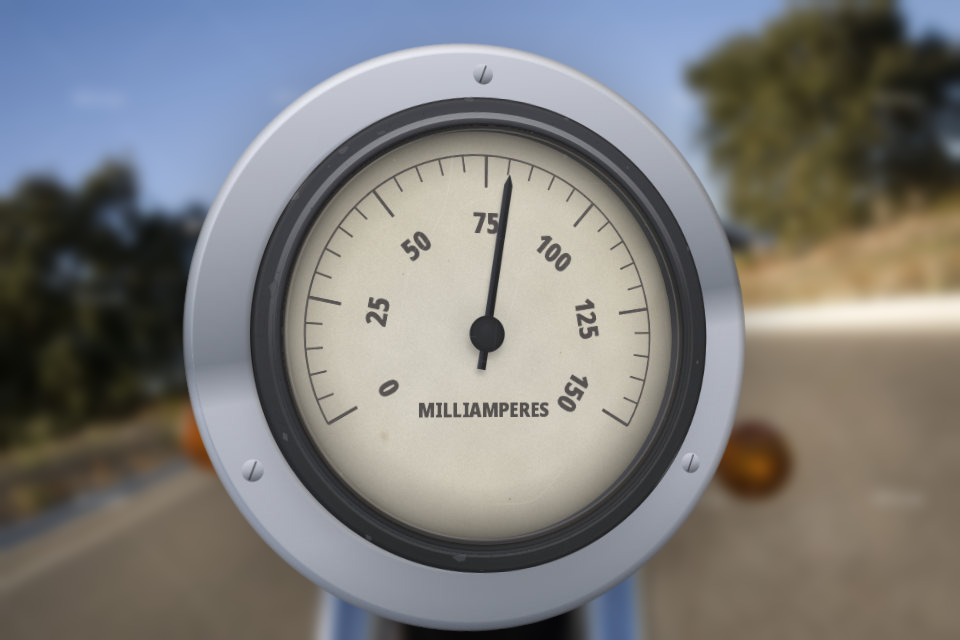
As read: 80; mA
